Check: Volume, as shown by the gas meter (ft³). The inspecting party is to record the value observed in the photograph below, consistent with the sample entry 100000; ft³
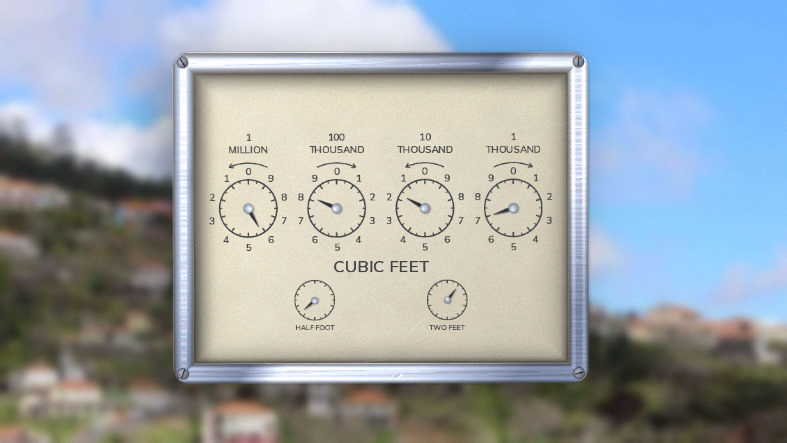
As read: 581700; ft³
